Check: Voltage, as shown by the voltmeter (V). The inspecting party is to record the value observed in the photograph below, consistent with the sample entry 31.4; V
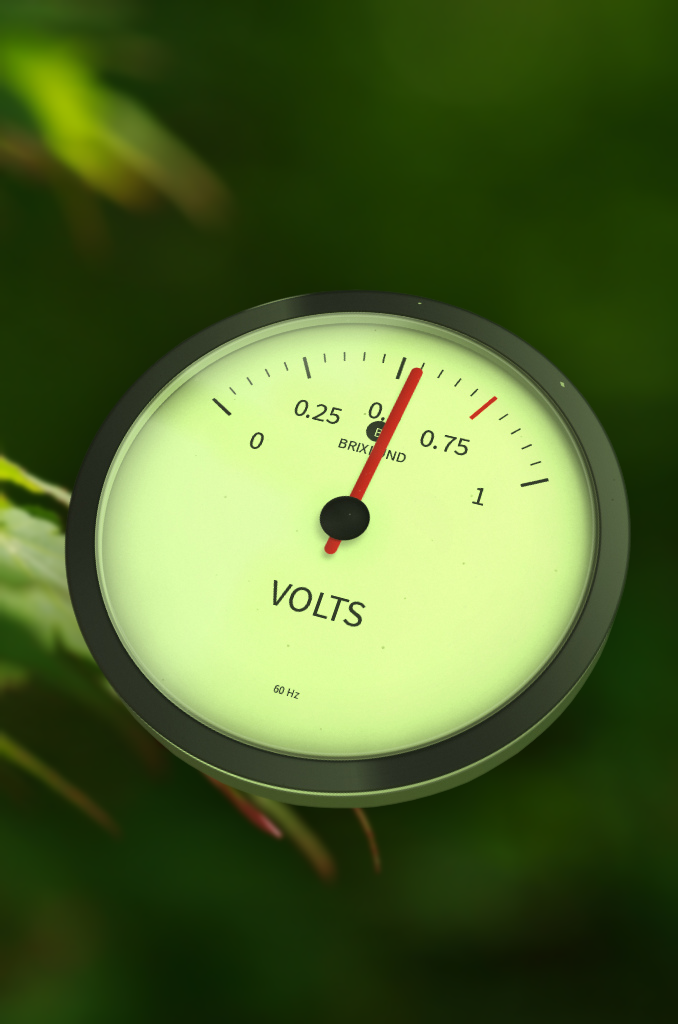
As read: 0.55; V
